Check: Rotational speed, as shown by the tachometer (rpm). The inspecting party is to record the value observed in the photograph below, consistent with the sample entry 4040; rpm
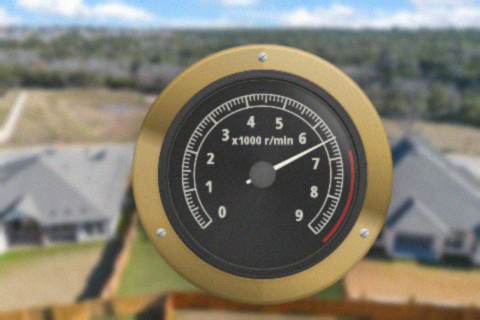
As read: 6500; rpm
